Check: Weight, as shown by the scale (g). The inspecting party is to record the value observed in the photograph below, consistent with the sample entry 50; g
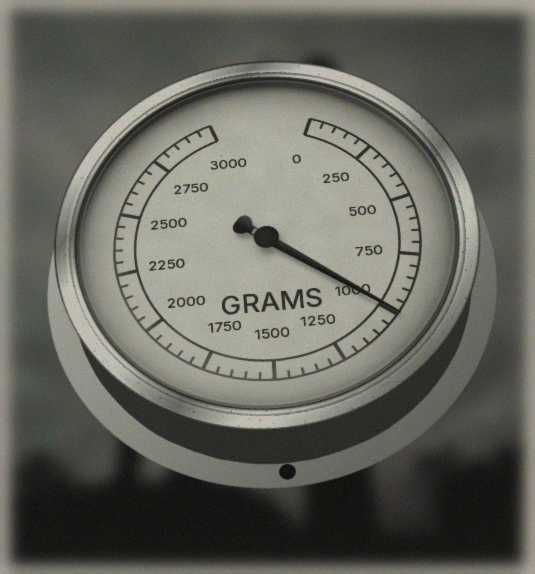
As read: 1000; g
